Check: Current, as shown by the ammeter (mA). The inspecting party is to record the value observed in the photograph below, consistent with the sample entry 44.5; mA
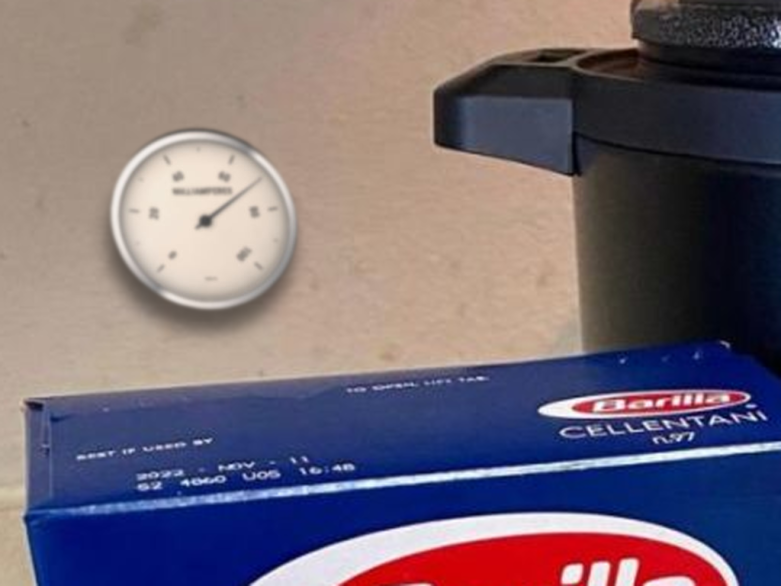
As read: 70; mA
